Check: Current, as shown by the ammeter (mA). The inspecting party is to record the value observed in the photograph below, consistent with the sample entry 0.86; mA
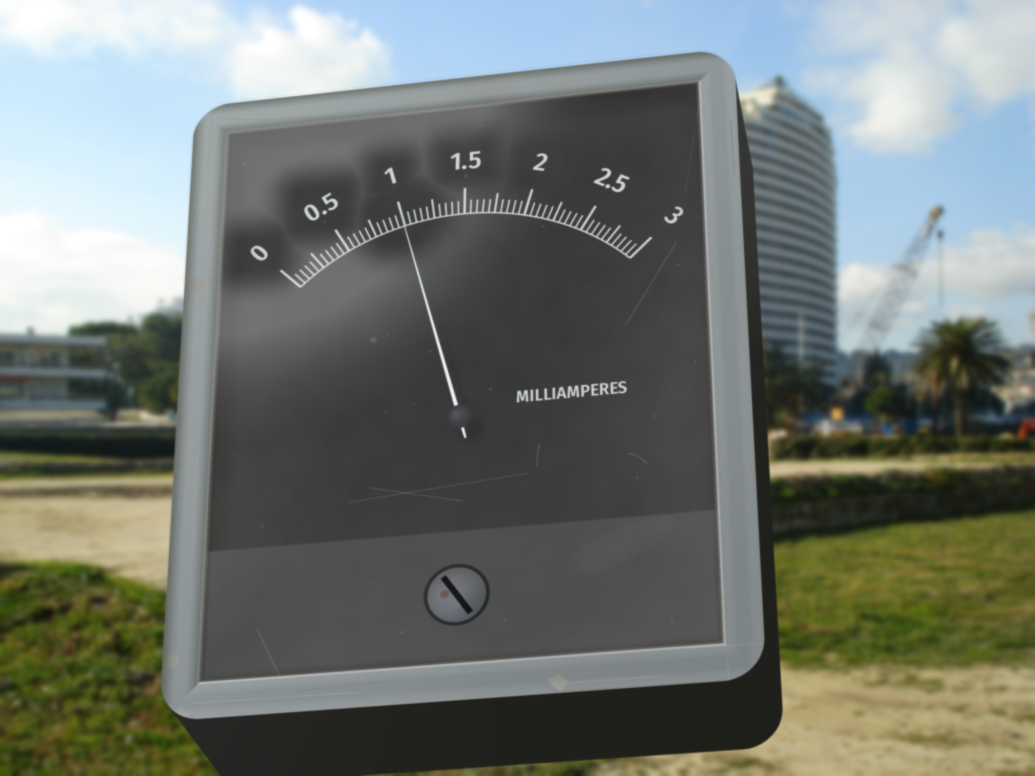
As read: 1; mA
